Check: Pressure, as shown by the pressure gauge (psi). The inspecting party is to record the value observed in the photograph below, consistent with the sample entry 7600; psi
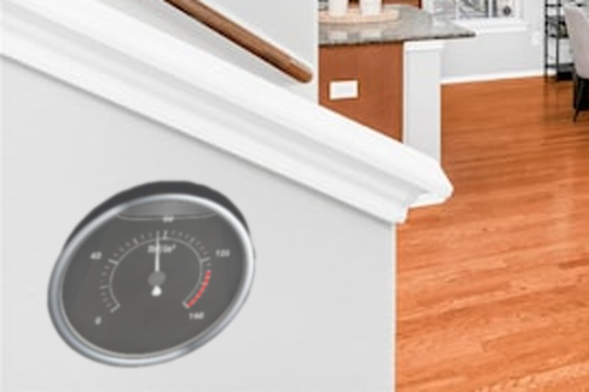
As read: 75; psi
